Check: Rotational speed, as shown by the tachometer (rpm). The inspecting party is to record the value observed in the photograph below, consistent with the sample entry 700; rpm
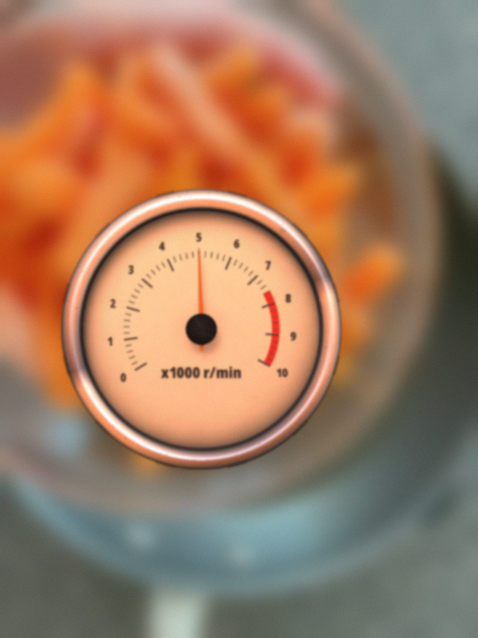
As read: 5000; rpm
